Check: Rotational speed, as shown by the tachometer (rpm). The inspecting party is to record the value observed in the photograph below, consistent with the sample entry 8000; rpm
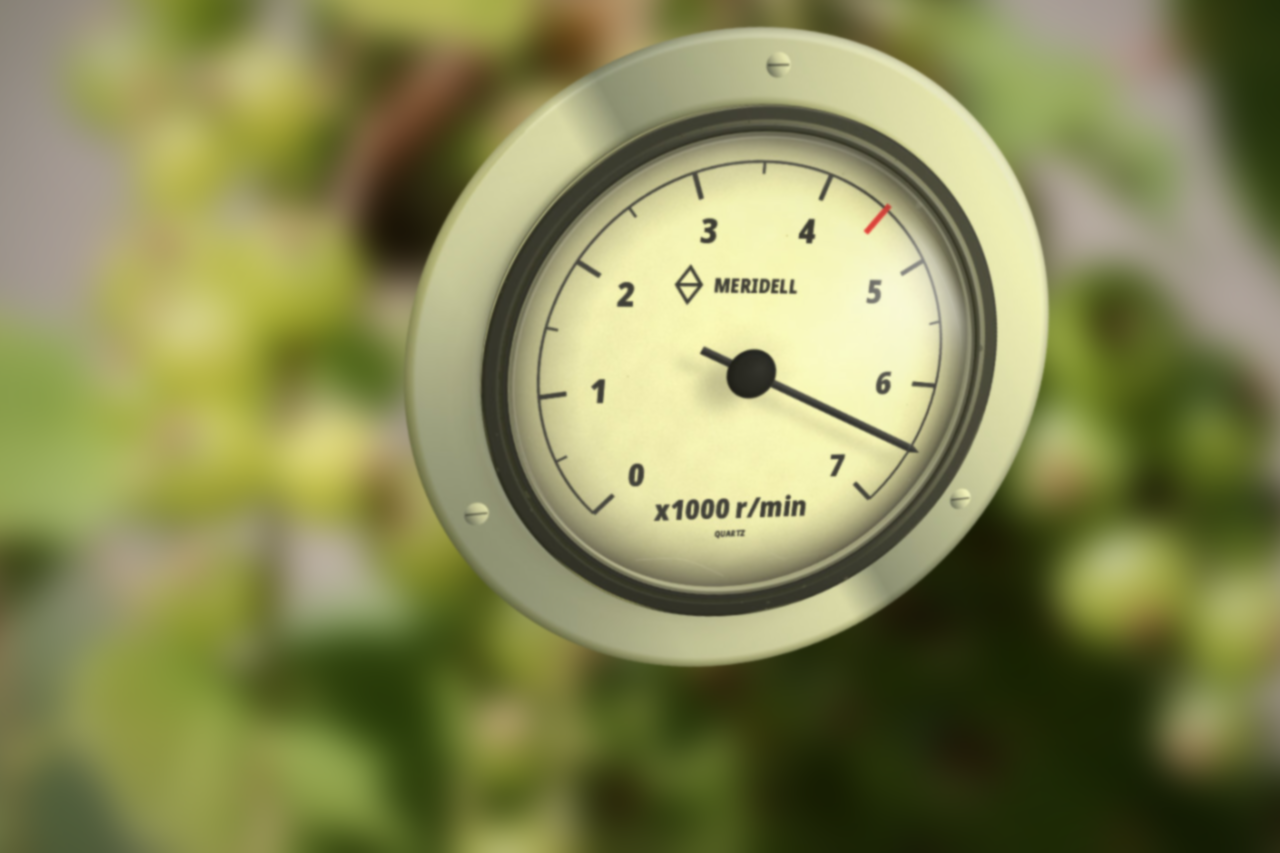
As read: 6500; rpm
